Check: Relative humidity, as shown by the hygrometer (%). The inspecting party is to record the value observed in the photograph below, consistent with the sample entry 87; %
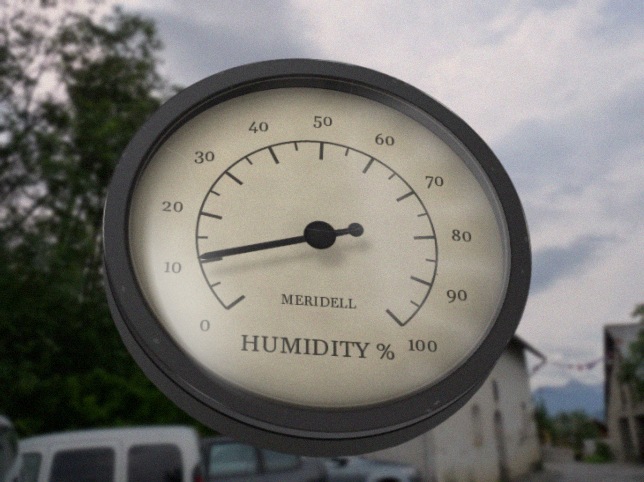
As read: 10; %
